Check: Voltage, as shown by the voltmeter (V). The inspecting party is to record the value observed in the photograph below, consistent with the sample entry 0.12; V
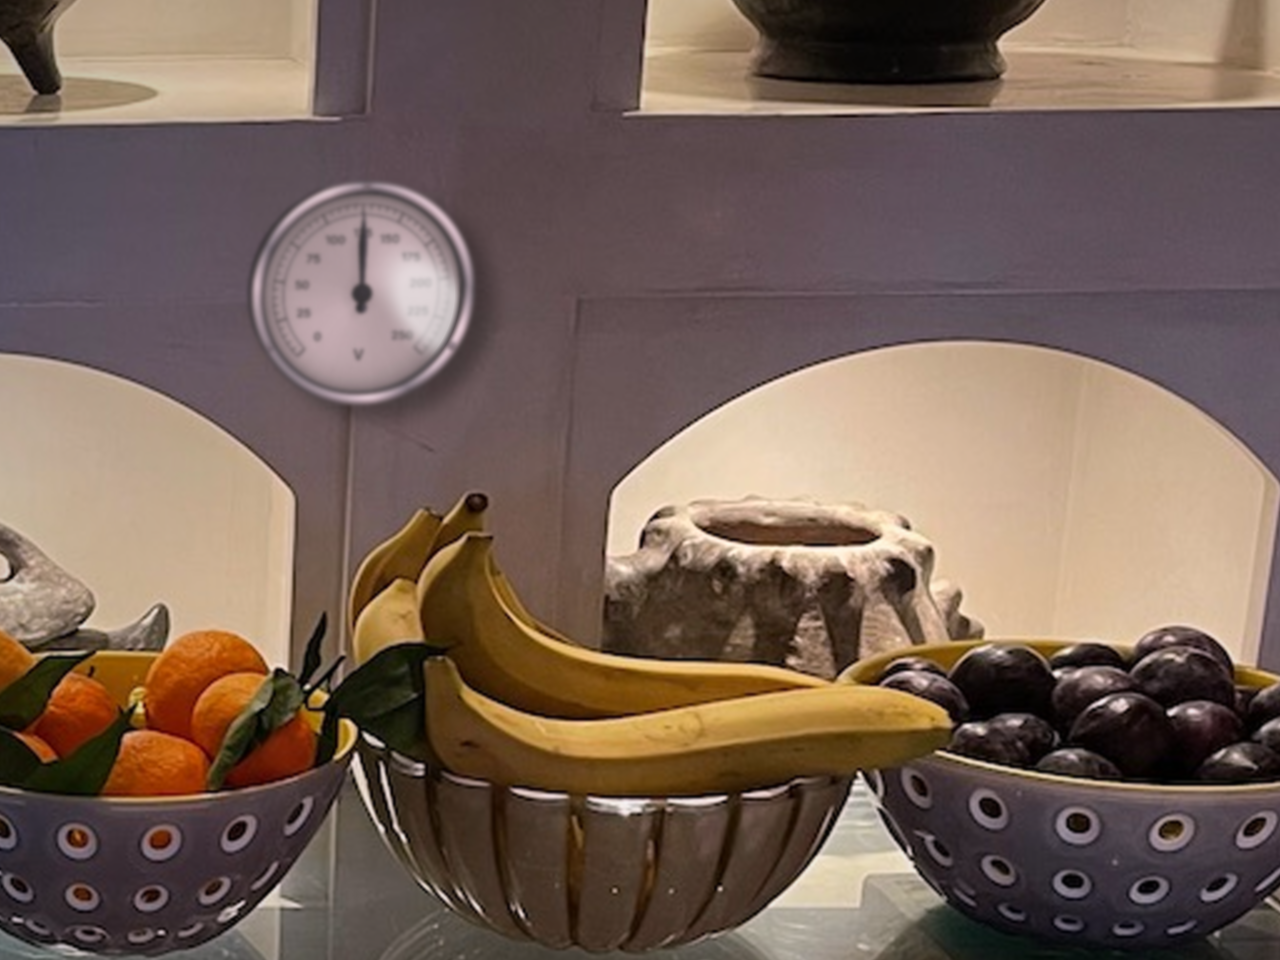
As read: 125; V
